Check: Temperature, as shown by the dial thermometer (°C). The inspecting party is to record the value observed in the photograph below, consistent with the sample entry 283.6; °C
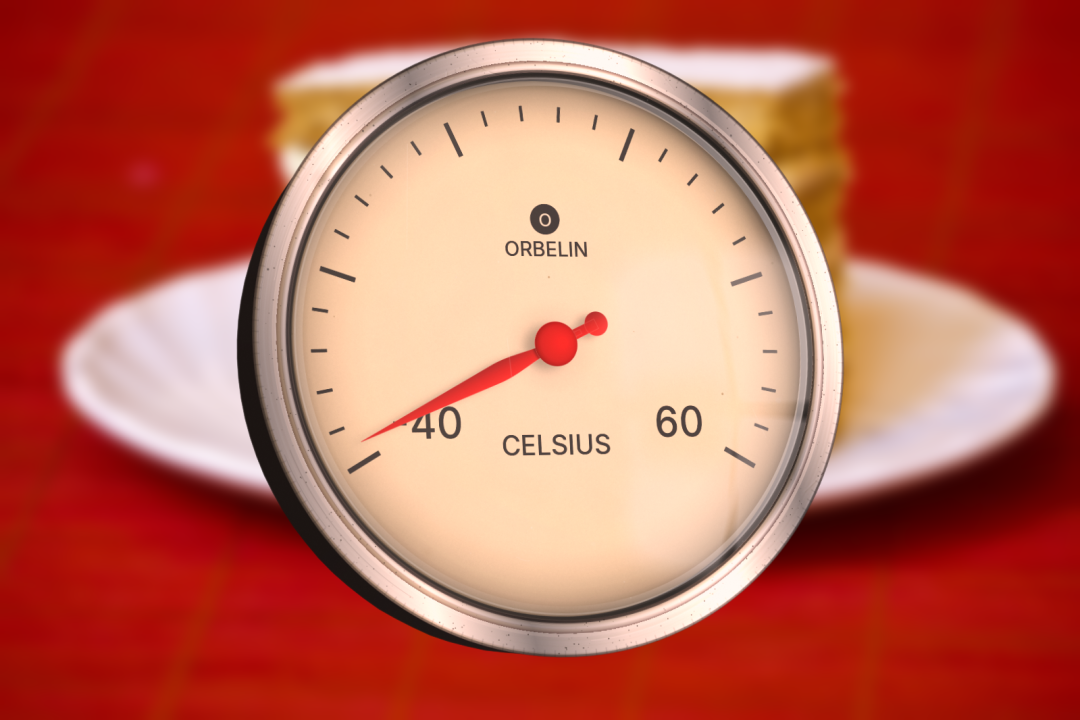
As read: -38; °C
